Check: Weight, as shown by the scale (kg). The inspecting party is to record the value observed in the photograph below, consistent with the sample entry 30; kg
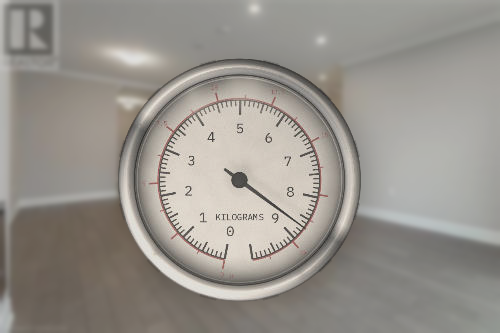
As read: 8.7; kg
